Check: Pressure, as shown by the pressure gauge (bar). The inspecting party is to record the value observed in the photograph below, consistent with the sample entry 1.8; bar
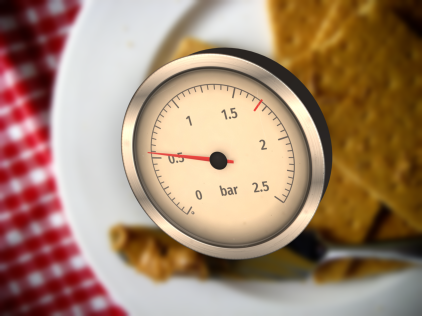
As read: 0.55; bar
